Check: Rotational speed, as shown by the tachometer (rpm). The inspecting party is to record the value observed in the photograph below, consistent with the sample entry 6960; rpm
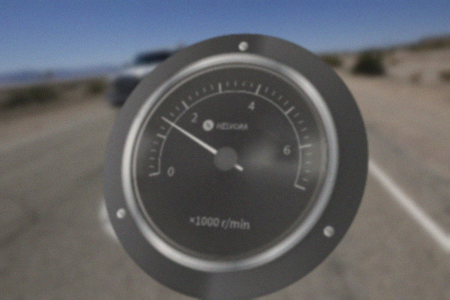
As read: 1400; rpm
